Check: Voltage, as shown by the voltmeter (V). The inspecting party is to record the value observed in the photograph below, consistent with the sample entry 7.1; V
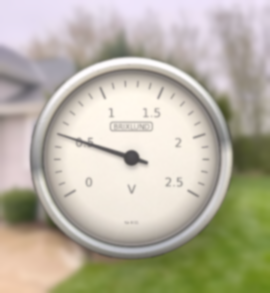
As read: 0.5; V
